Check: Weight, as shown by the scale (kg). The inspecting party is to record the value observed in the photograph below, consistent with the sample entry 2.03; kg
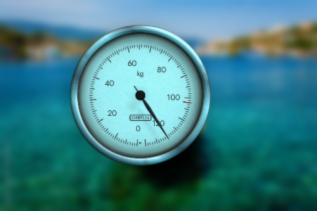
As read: 120; kg
